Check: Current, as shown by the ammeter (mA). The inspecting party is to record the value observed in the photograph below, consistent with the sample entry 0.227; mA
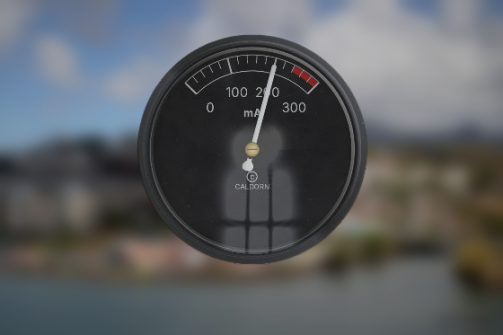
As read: 200; mA
